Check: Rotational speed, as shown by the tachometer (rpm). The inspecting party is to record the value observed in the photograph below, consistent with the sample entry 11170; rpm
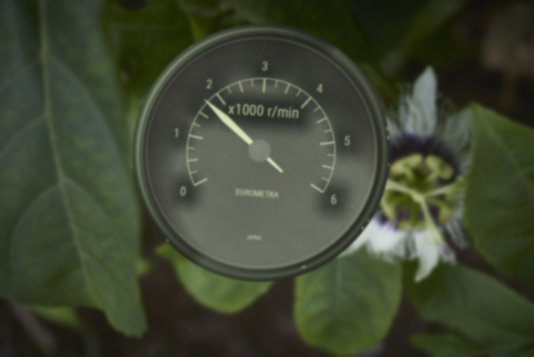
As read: 1750; rpm
